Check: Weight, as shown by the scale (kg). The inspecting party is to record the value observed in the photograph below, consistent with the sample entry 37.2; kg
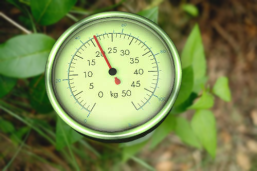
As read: 21; kg
